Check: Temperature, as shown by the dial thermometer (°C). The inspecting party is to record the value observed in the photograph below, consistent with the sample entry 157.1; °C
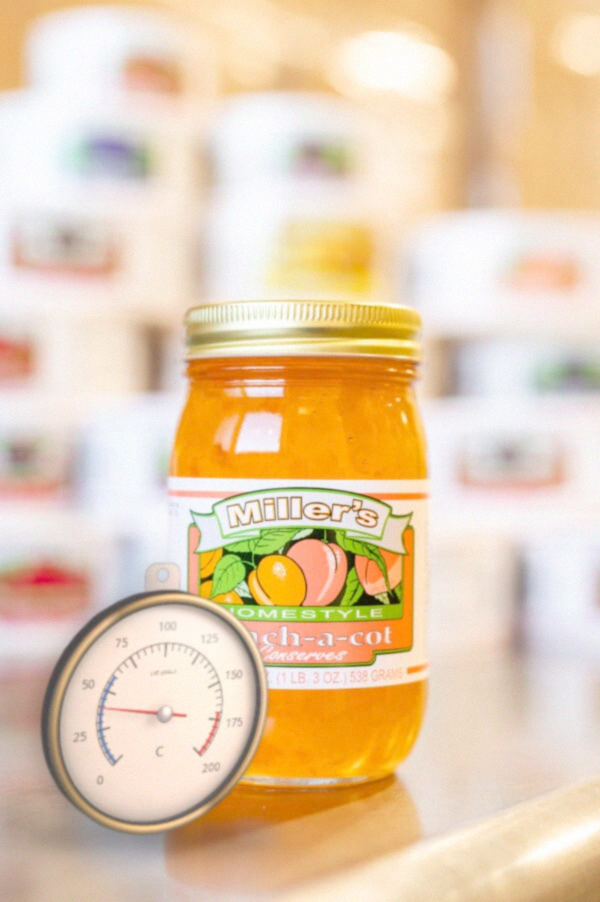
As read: 40; °C
